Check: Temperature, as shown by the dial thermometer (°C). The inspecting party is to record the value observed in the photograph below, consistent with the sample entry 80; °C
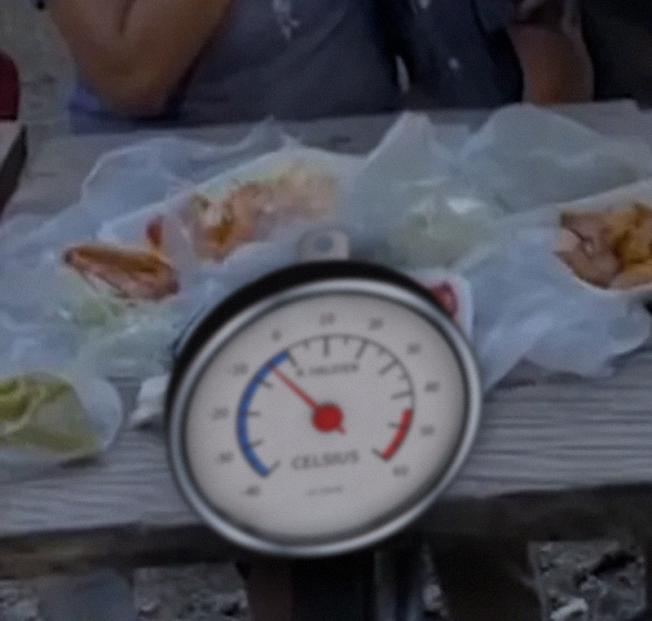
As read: -5; °C
